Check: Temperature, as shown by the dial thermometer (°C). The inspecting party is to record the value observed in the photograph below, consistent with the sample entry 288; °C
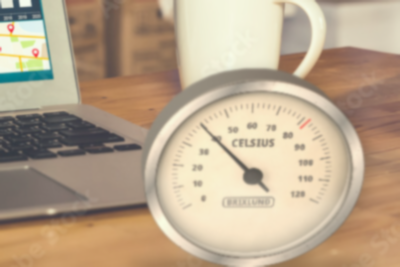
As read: 40; °C
